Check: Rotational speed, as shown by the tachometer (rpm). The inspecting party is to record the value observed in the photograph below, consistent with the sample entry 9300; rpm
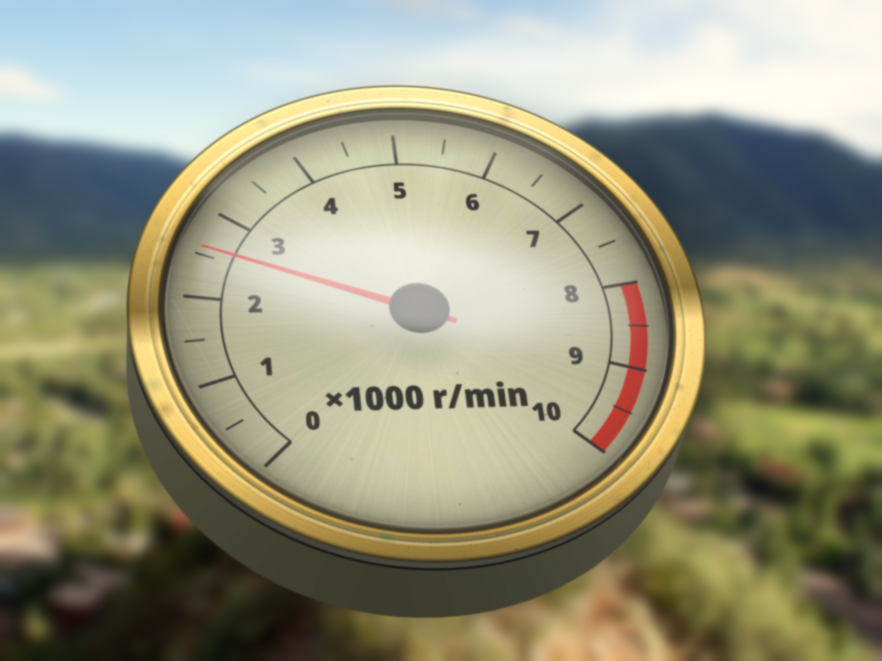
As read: 2500; rpm
